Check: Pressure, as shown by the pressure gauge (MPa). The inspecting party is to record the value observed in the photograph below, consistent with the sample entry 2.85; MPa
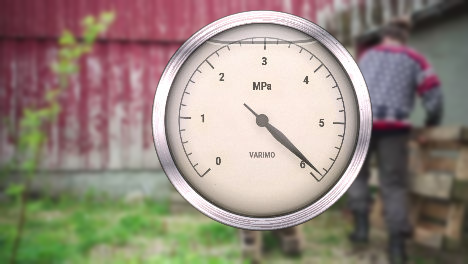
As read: 5.9; MPa
